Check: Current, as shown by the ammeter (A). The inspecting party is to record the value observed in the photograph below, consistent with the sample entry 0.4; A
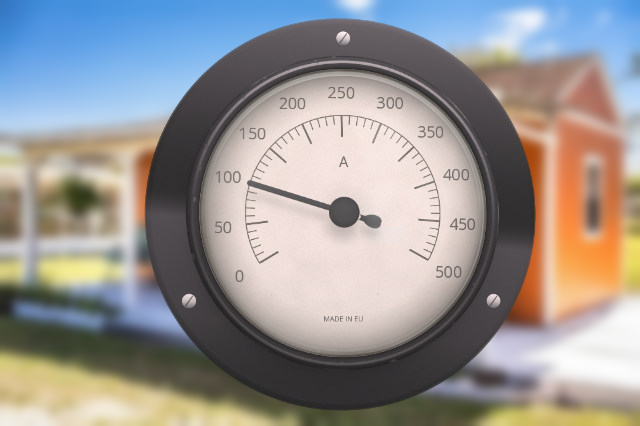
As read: 100; A
